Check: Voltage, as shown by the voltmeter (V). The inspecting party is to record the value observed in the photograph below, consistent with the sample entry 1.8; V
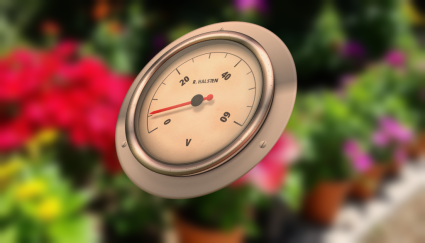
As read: 5; V
